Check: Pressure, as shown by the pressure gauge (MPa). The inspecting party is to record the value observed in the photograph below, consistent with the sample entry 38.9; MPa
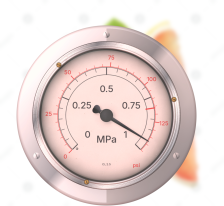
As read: 0.95; MPa
